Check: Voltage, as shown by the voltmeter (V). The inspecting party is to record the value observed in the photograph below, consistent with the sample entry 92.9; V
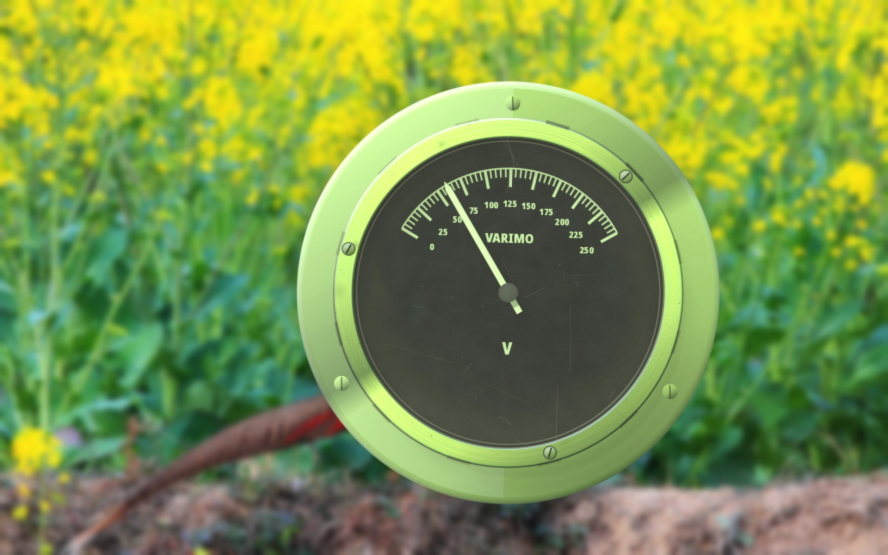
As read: 60; V
